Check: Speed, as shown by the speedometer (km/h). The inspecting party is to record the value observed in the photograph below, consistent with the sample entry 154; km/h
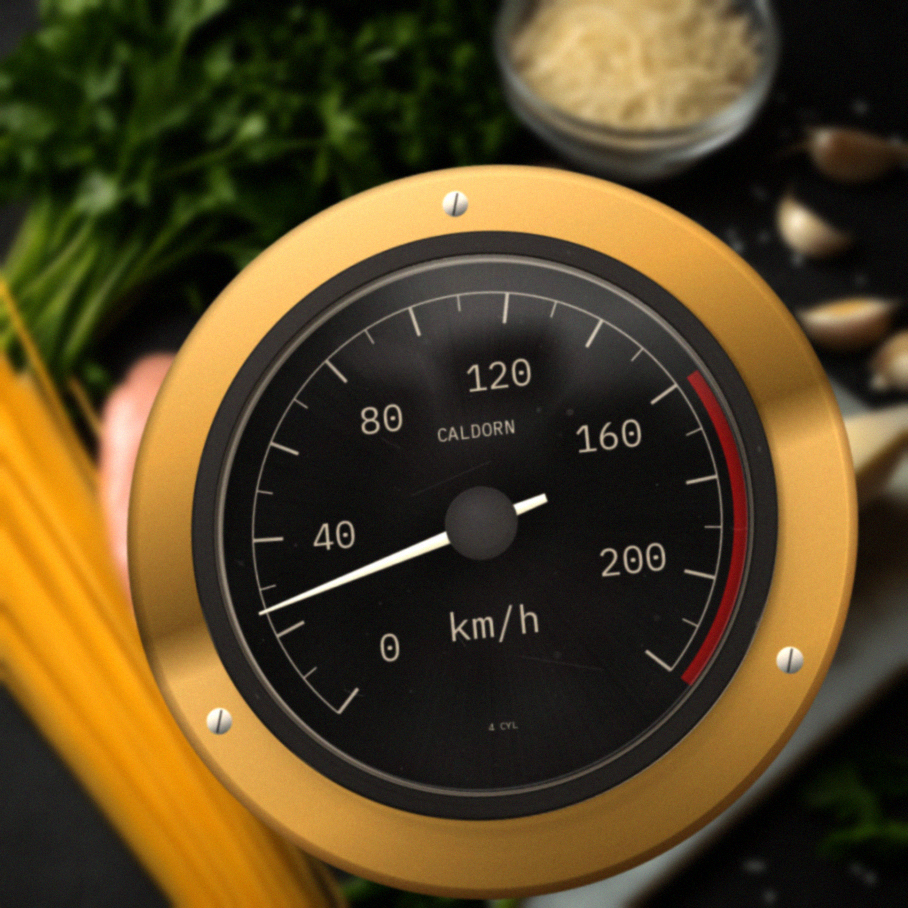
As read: 25; km/h
